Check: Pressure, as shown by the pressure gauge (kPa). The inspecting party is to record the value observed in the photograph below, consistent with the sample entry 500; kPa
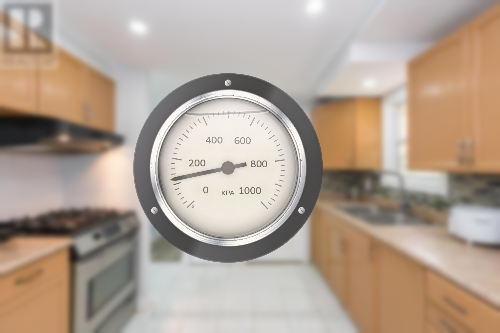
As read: 120; kPa
